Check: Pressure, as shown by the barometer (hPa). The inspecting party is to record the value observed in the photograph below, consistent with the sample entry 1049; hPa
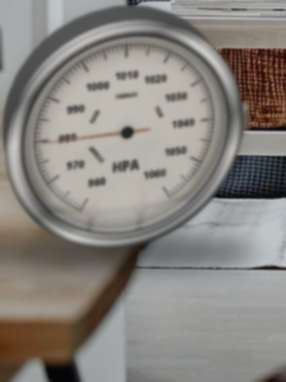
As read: 980; hPa
